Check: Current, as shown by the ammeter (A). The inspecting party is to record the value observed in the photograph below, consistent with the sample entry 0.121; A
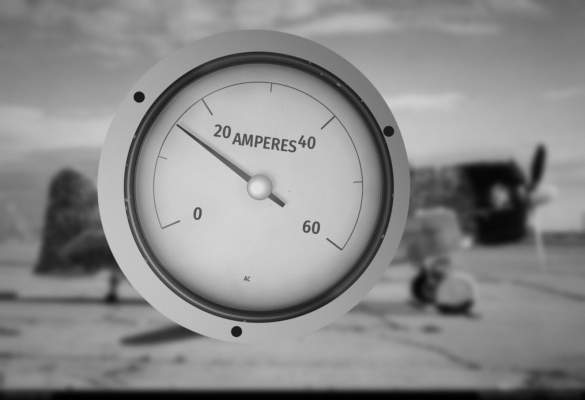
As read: 15; A
